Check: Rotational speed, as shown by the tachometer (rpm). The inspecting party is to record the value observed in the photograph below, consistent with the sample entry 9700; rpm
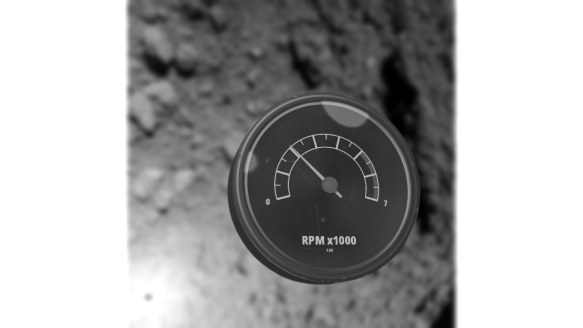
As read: 2000; rpm
